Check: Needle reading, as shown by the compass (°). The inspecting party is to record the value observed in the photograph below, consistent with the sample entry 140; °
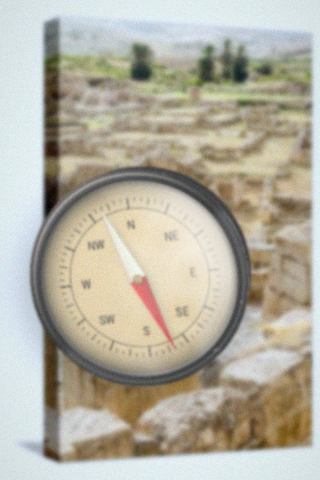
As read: 160; °
